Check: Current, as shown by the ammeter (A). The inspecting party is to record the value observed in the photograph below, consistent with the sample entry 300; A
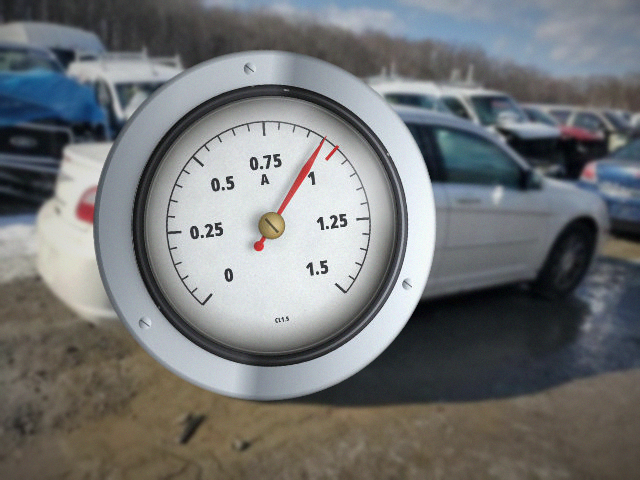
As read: 0.95; A
